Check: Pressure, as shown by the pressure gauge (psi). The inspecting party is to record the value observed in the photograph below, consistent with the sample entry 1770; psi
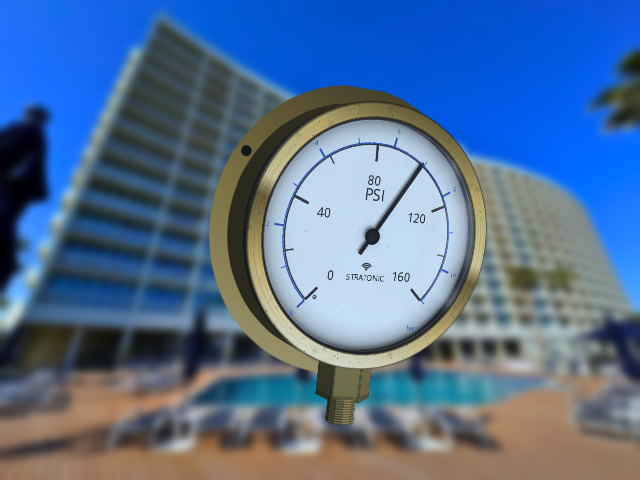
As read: 100; psi
